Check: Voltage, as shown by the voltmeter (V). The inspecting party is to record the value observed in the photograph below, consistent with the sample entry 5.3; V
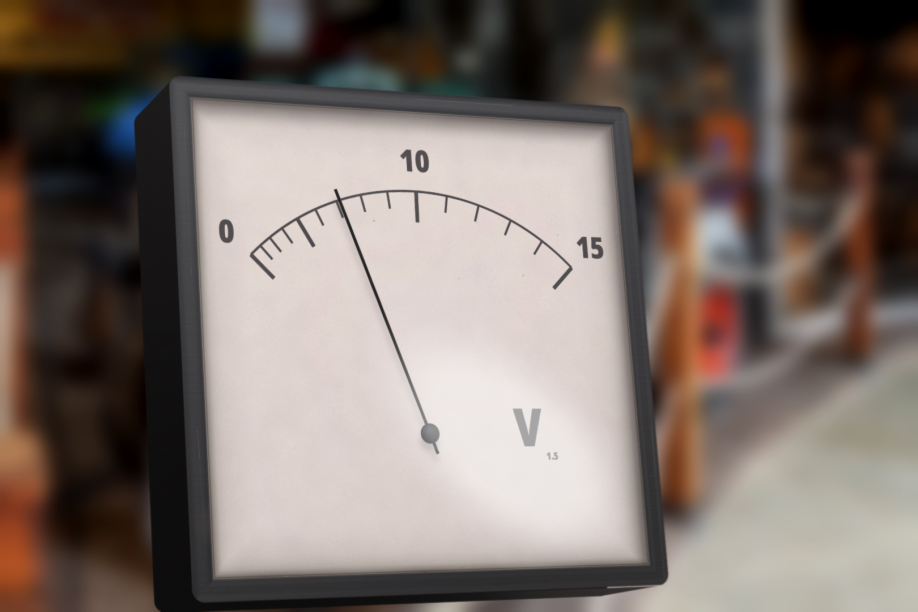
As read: 7; V
